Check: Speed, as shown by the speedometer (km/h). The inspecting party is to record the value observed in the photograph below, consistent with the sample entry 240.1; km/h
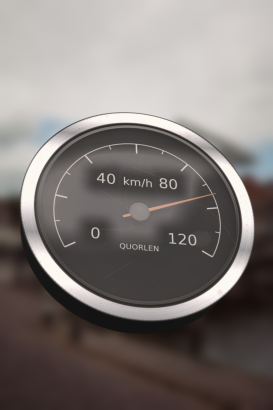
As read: 95; km/h
